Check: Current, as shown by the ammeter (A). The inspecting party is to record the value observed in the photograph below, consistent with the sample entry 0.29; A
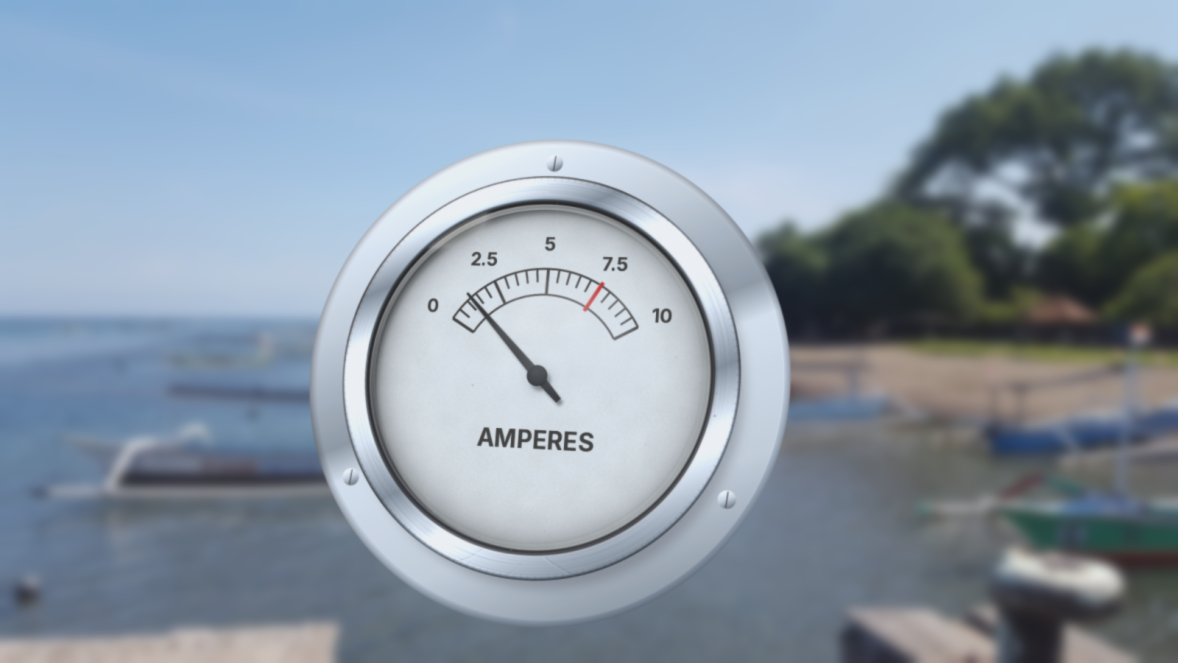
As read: 1.25; A
